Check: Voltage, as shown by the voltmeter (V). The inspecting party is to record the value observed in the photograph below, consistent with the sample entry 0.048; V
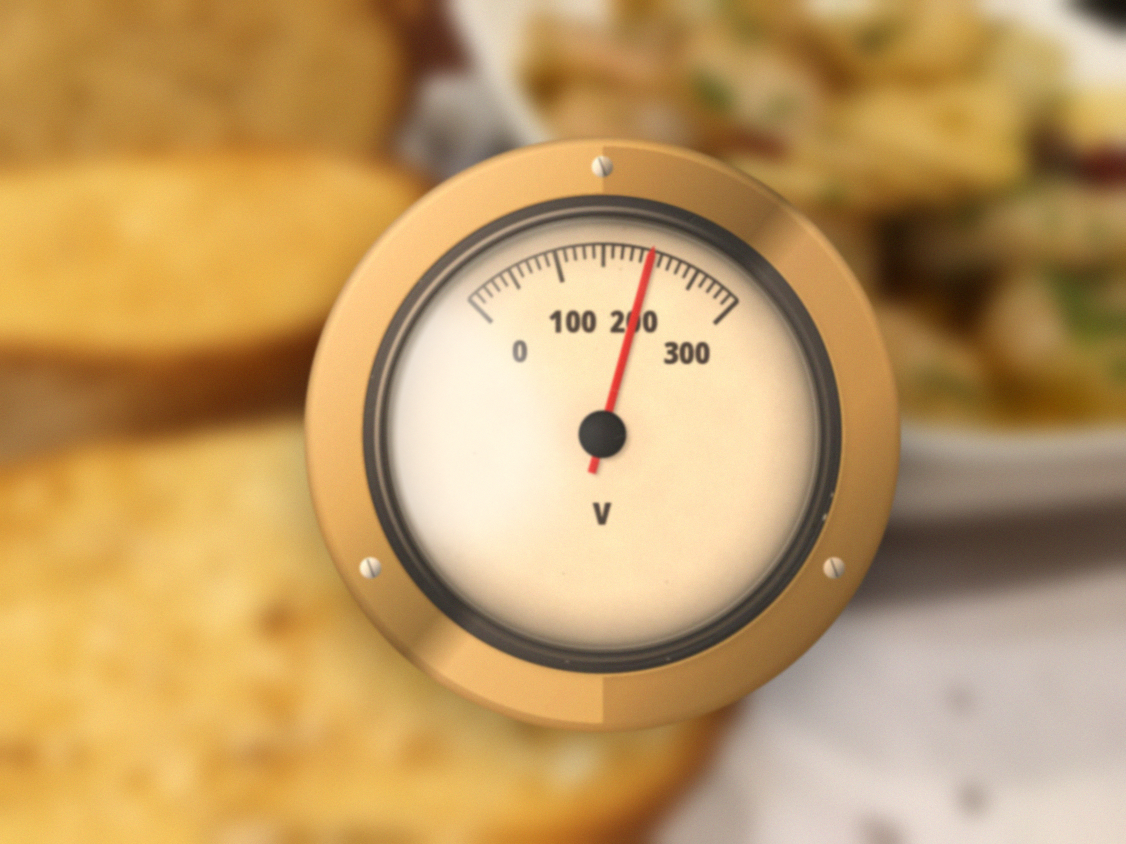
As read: 200; V
